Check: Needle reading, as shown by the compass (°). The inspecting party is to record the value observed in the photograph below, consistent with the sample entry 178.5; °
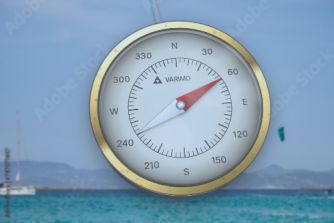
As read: 60; °
